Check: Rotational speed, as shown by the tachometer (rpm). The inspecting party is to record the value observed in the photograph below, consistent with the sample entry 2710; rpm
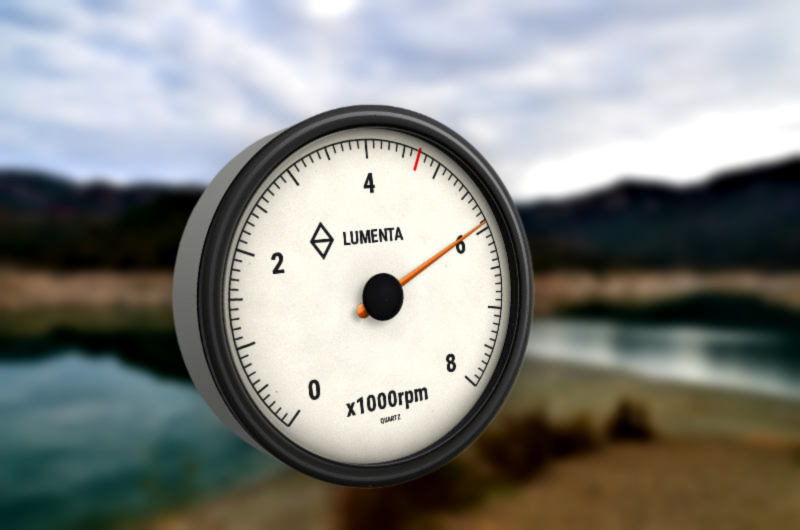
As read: 5900; rpm
